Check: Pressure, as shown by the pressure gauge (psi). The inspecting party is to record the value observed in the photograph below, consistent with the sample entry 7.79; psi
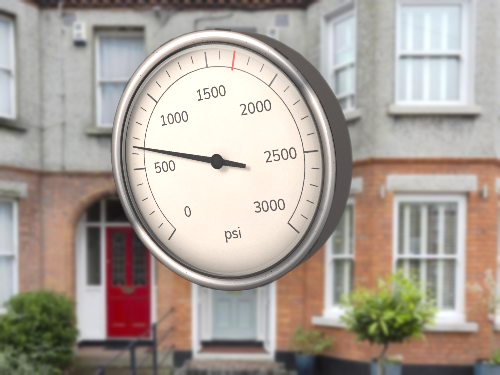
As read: 650; psi
